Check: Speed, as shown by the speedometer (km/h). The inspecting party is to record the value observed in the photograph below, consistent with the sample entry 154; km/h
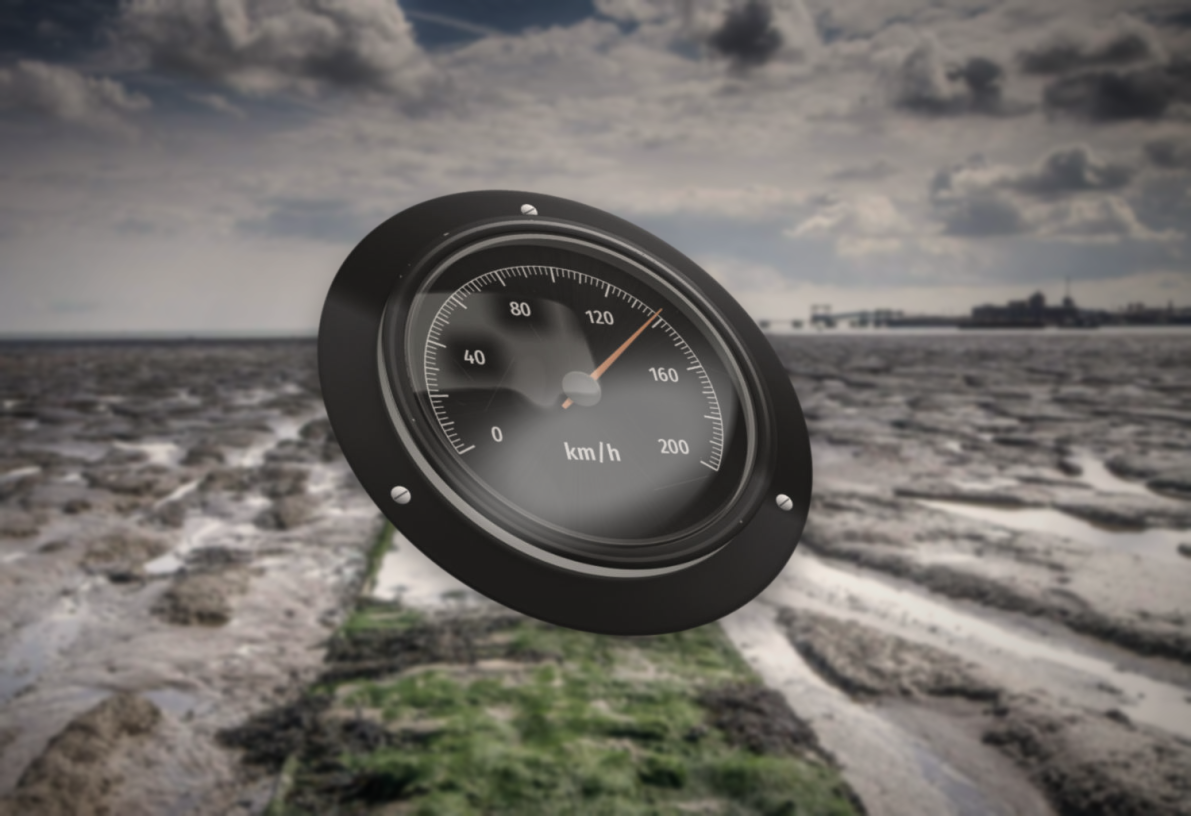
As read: 138; km/h
